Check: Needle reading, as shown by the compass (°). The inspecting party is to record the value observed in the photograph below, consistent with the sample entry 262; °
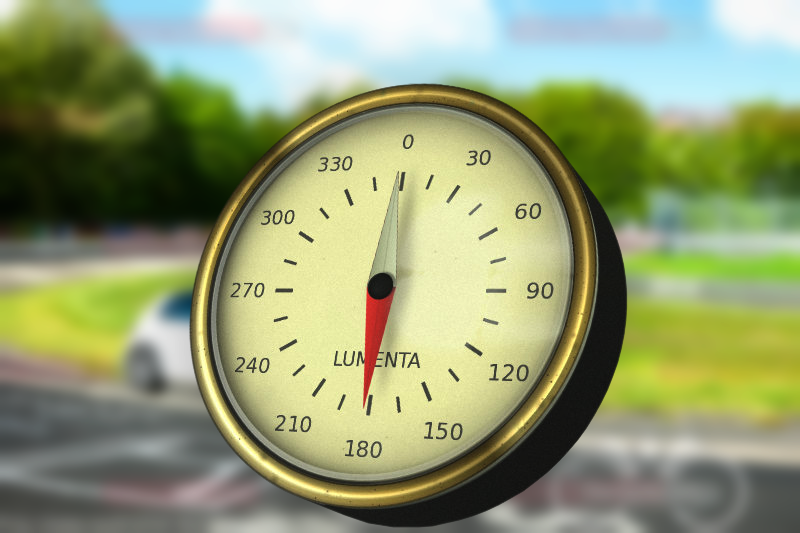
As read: 180; °
